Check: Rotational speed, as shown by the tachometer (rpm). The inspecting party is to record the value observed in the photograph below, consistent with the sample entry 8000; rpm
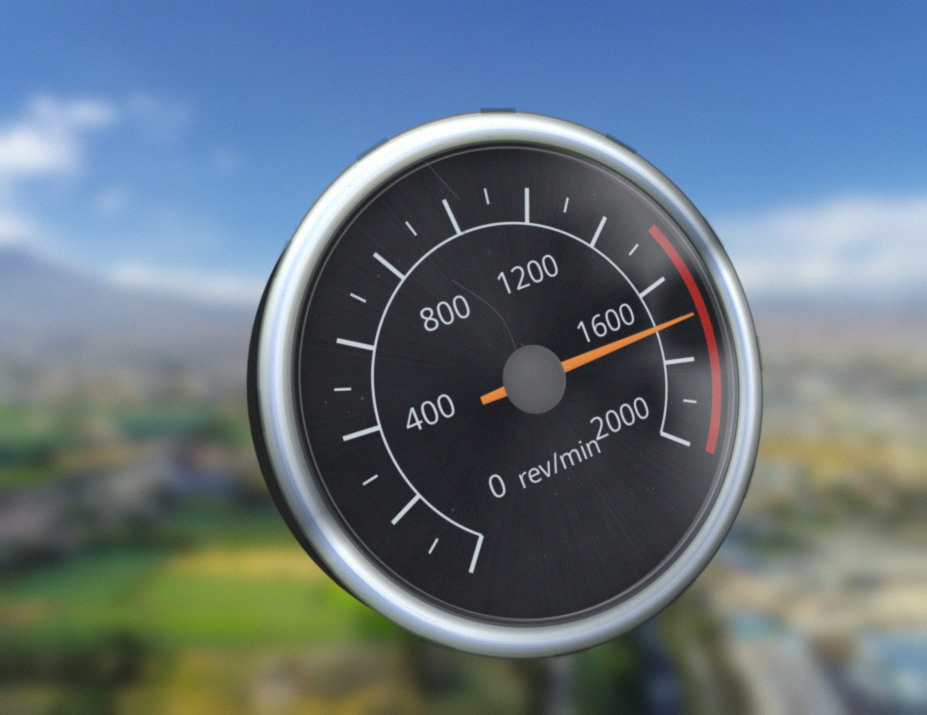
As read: 1700; rpm
